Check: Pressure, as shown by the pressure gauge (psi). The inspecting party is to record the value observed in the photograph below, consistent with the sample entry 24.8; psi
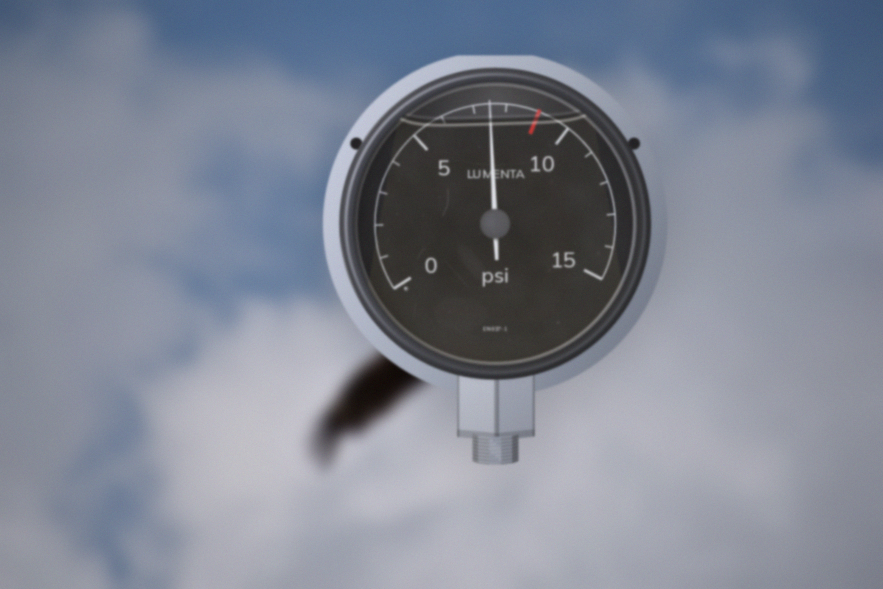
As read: 7.5; psi
